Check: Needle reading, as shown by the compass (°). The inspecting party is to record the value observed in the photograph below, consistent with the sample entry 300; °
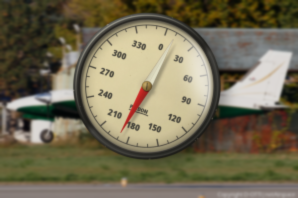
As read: 190; °
